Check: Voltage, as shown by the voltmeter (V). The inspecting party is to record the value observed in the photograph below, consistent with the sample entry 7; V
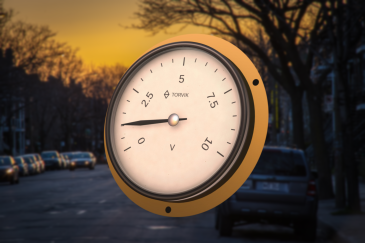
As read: 1; V
